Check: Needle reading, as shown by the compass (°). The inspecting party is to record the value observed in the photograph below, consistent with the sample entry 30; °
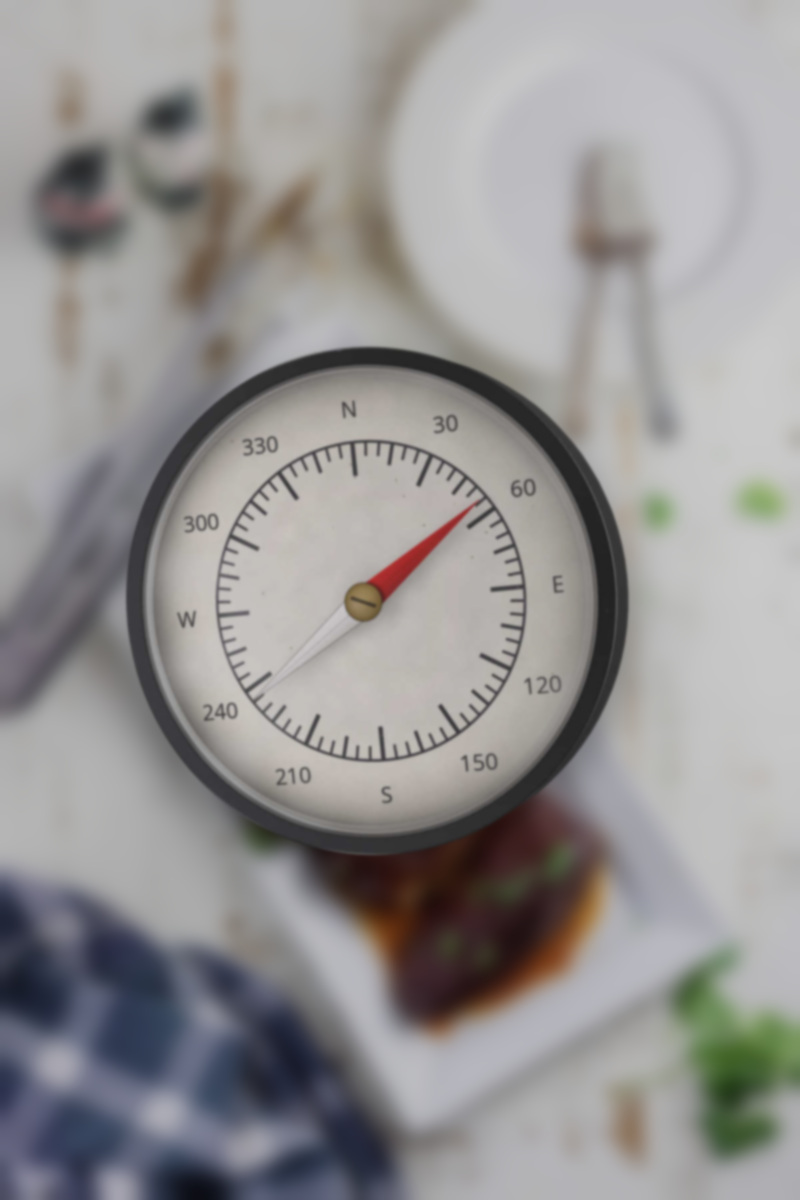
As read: 55; °
